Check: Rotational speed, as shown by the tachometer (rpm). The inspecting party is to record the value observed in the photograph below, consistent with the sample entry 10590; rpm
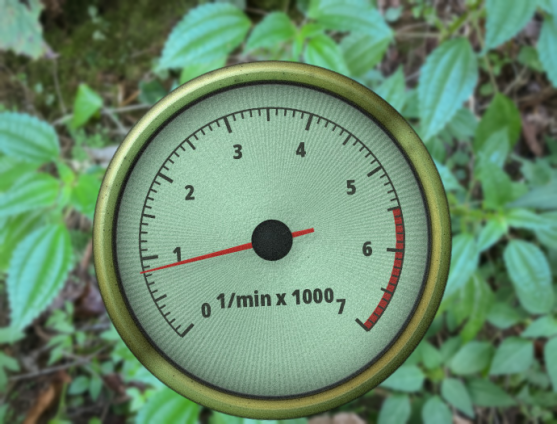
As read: 850; rpm
